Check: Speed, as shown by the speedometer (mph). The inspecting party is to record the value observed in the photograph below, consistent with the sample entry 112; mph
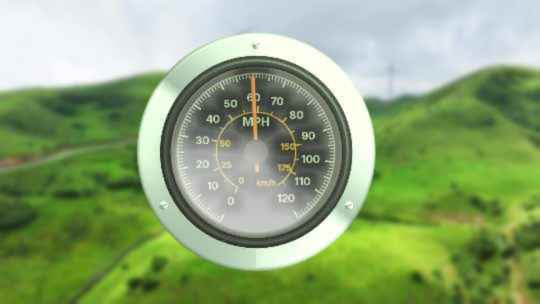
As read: 60; mph
